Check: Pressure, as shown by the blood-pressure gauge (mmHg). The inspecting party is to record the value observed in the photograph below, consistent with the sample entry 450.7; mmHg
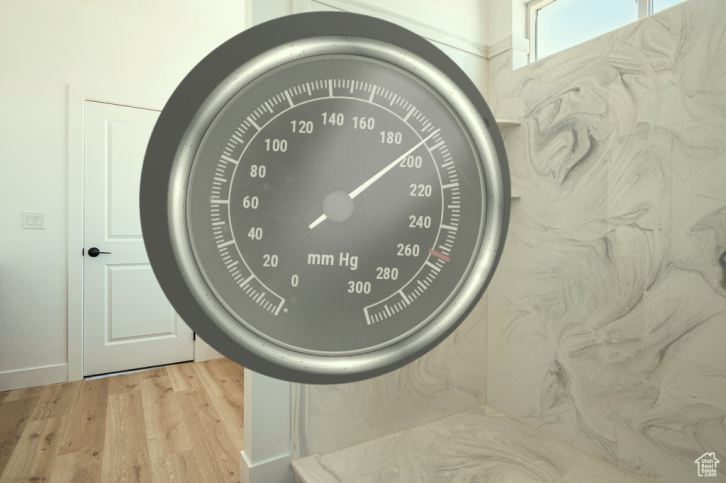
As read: 194; mmHg
